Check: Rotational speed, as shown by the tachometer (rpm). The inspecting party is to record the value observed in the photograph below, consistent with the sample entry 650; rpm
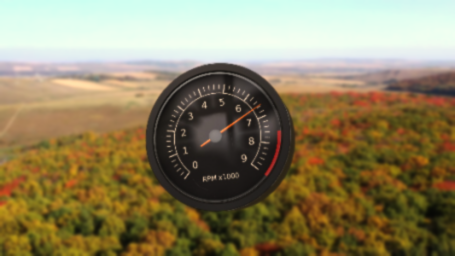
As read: 6600; rpm
